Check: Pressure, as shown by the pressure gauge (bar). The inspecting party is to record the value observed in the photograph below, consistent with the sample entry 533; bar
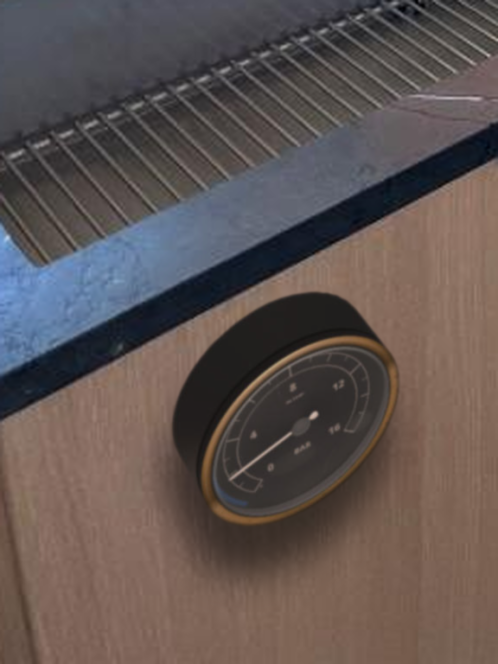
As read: 2; bar
